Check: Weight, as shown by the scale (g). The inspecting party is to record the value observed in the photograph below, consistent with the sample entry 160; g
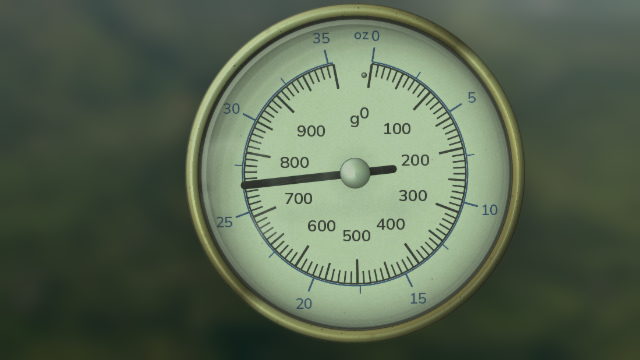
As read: 750; g
